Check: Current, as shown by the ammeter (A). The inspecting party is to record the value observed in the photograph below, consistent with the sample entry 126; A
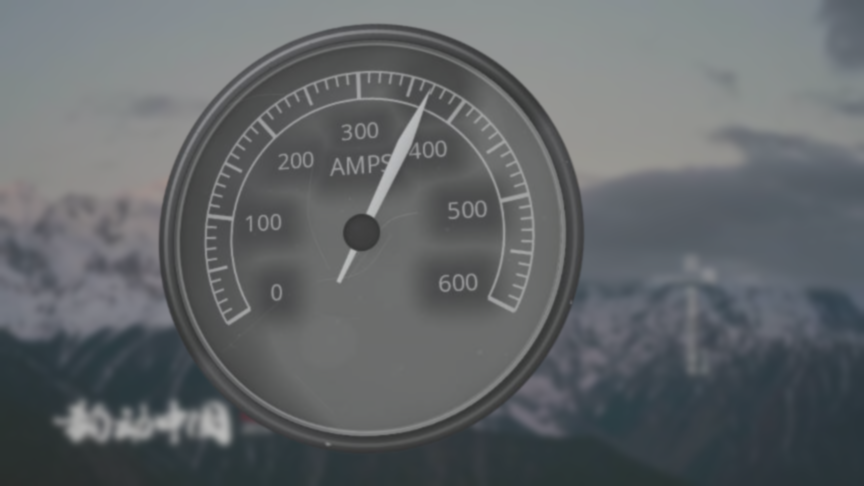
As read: 370; A
